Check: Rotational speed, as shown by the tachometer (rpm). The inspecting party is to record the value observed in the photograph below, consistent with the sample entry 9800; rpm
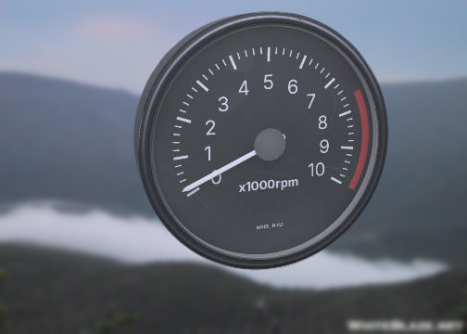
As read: 200; rpm
